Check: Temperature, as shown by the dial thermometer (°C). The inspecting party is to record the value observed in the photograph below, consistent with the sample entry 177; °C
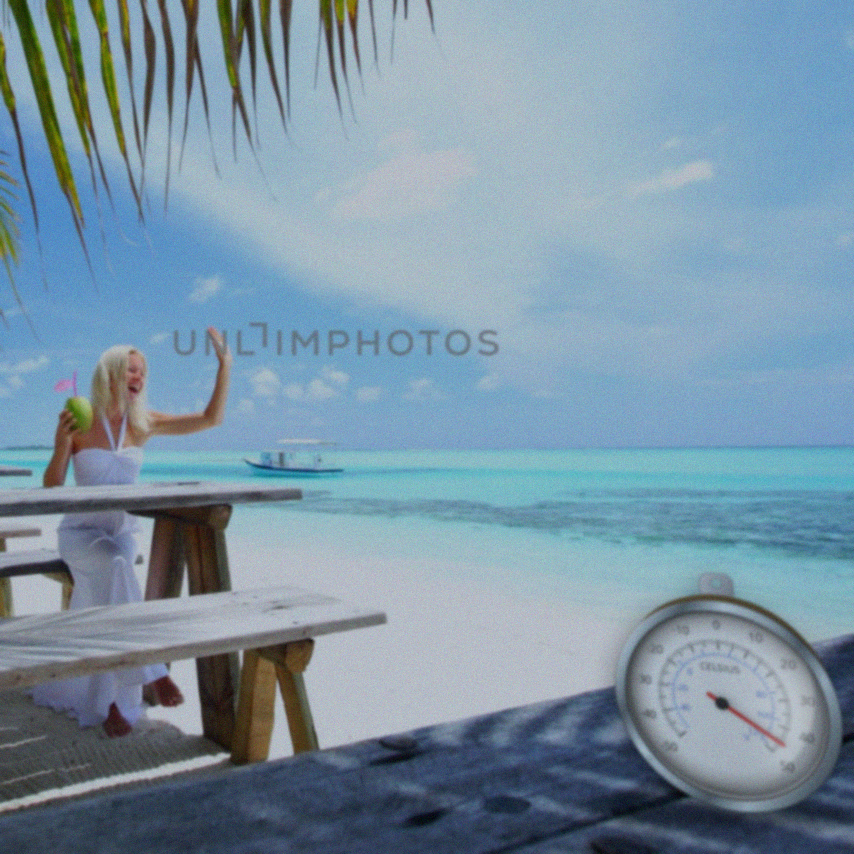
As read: 45; °C
